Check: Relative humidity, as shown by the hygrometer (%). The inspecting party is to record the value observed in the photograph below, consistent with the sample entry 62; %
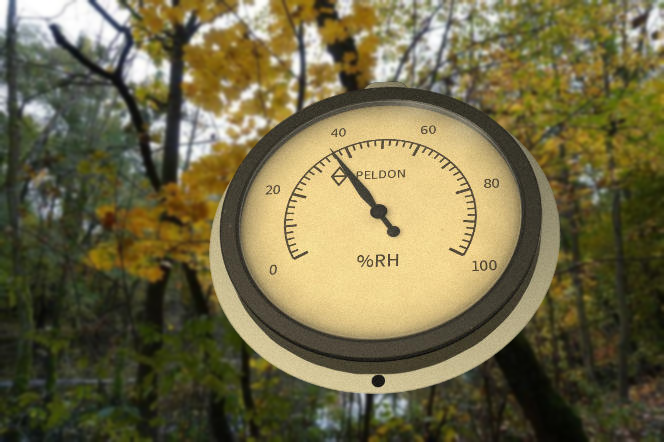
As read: 36; %
